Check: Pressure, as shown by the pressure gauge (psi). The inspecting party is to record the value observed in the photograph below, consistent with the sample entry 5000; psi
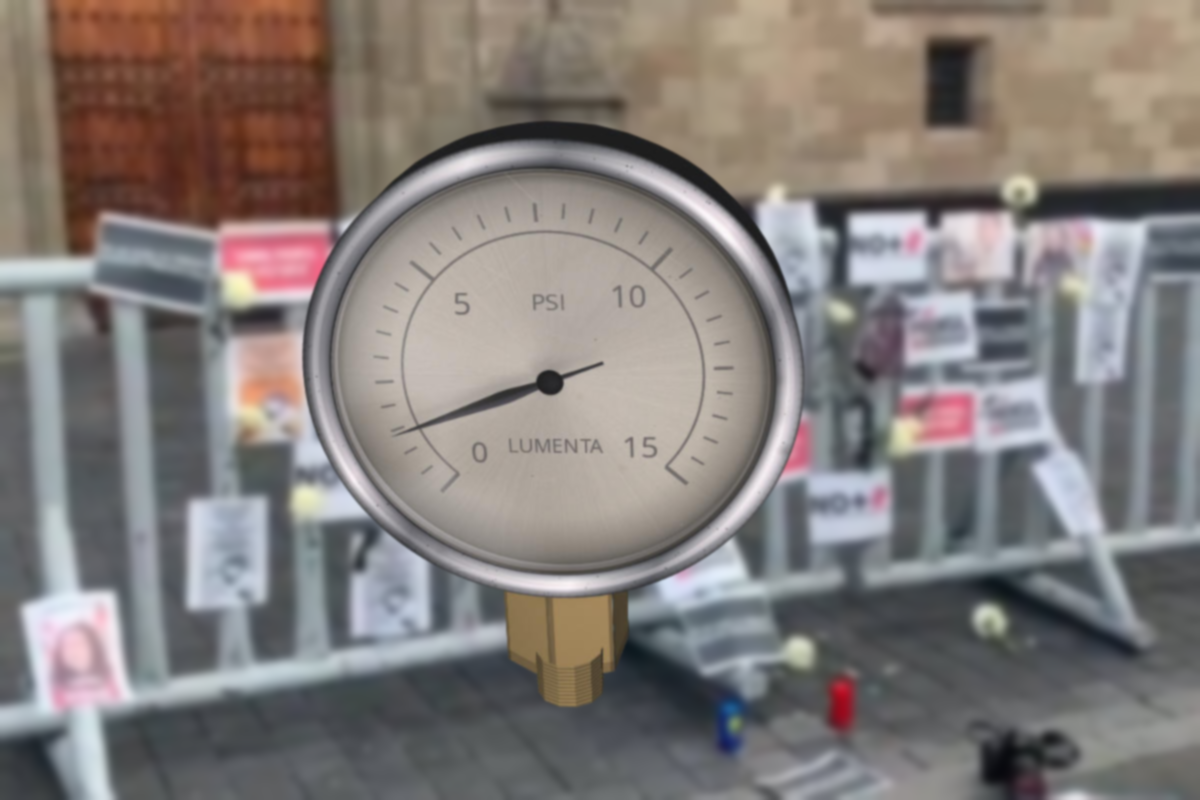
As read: 1.5; psi
